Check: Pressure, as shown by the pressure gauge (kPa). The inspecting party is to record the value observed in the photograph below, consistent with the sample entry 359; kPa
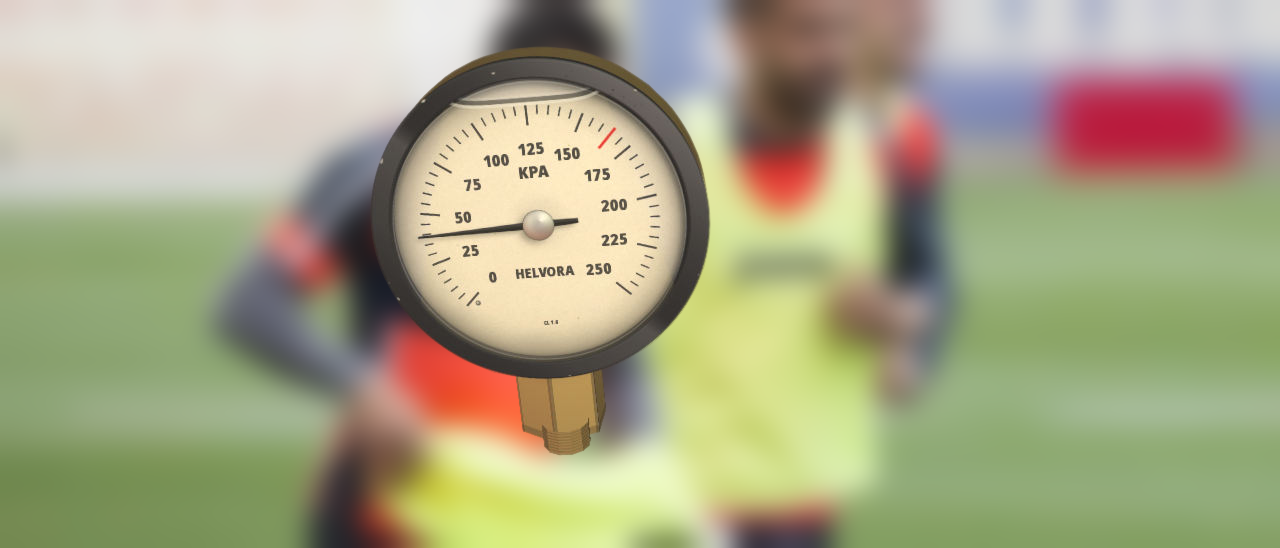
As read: 40; kPa
